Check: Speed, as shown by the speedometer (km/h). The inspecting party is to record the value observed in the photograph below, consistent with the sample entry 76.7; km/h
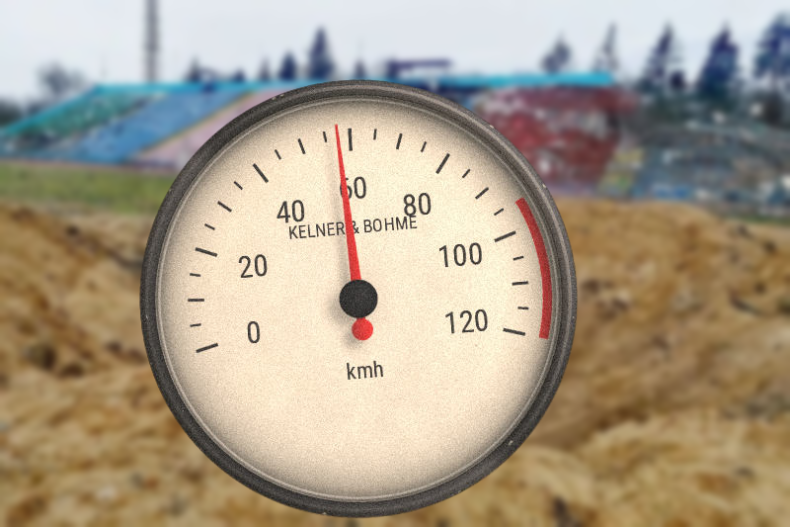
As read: 57.5; km/h
